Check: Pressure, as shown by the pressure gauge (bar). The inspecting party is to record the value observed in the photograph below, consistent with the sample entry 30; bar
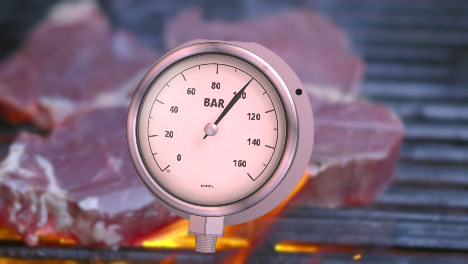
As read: 100; bar
